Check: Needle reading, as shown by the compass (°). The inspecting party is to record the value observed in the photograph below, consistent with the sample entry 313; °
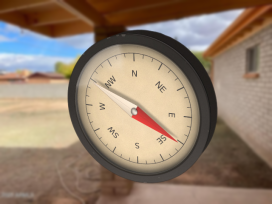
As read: 120; °
